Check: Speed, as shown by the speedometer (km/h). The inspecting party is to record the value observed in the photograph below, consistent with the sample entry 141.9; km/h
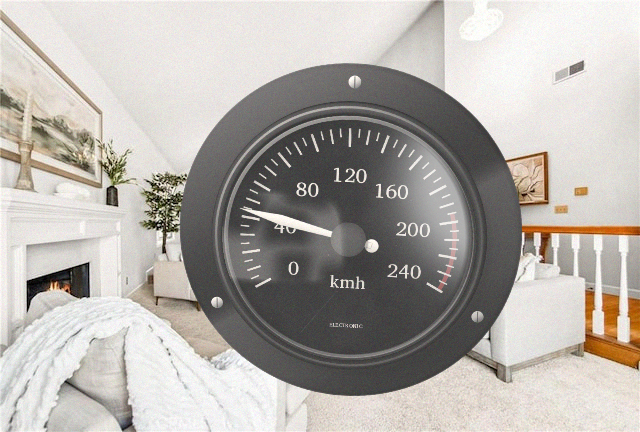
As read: 45; km/h
